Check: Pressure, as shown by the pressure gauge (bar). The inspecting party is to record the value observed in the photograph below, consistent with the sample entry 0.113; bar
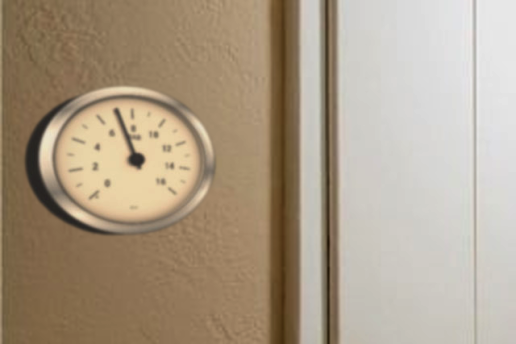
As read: 7; bar
